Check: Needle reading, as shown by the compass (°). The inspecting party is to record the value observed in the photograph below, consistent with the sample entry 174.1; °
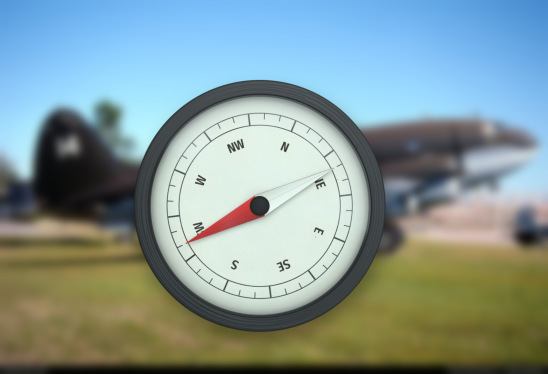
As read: 220; °
